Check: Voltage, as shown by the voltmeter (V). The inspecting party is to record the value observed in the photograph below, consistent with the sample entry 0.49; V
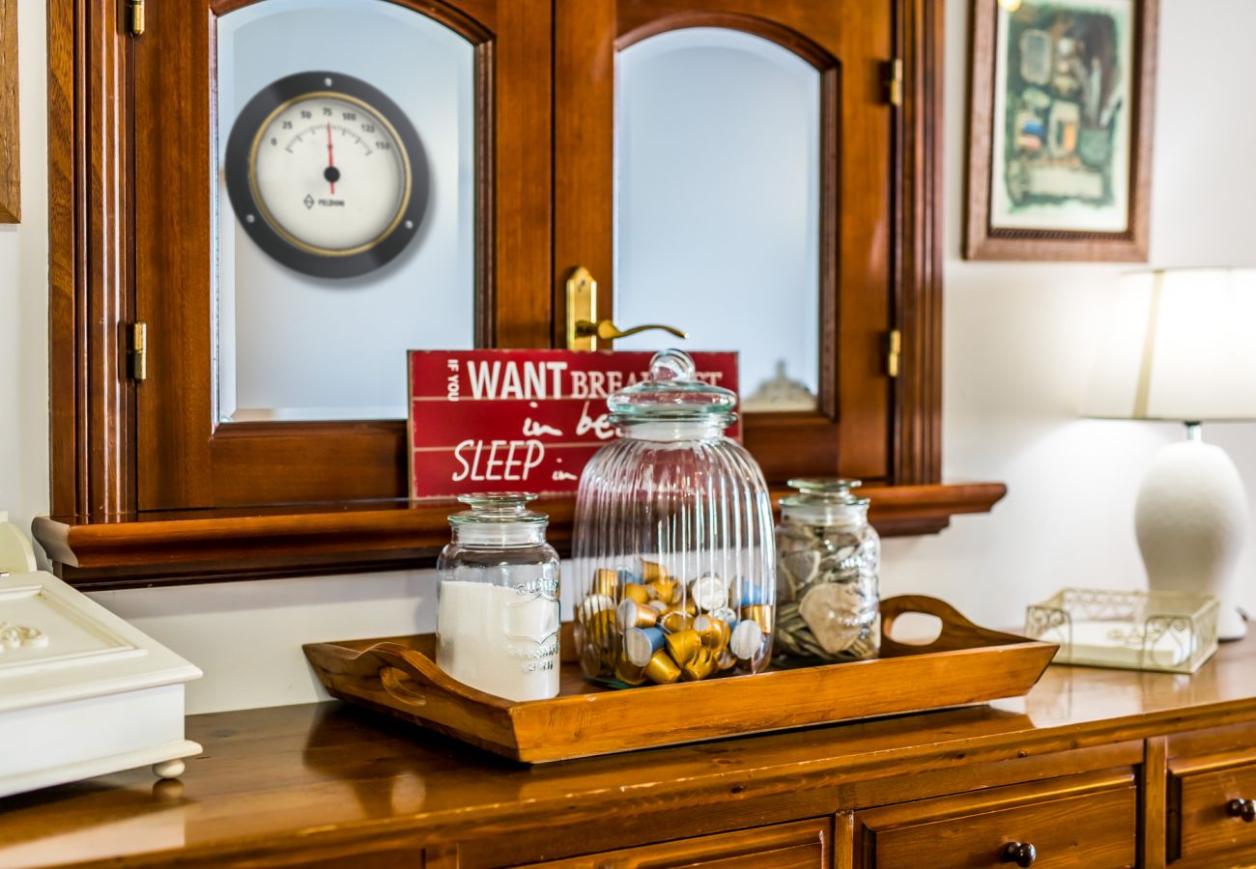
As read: 75; V
